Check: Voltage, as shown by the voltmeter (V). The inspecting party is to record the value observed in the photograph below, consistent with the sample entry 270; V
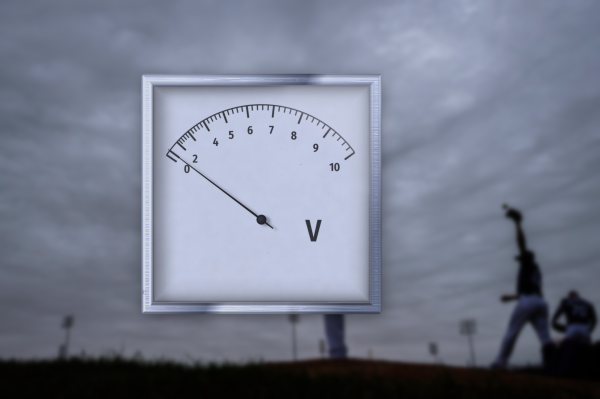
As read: 1; V
